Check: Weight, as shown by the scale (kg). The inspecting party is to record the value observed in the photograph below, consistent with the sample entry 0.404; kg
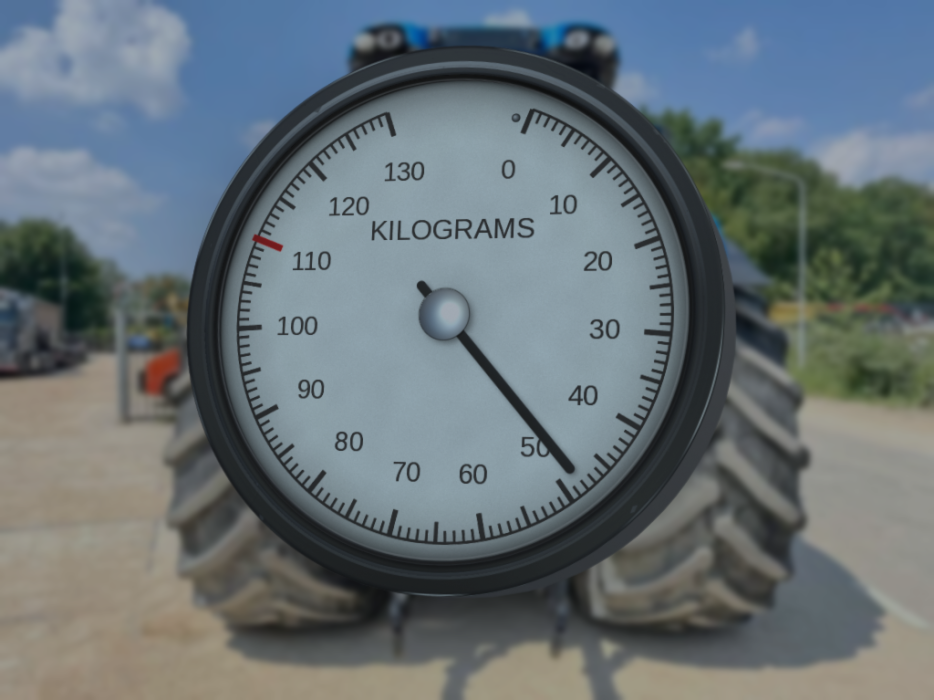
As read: 48; kg
